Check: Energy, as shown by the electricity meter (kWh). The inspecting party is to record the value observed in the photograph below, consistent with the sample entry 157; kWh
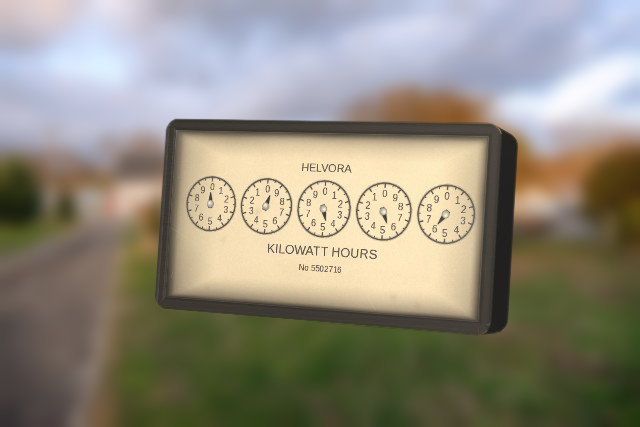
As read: 99456; kWh
